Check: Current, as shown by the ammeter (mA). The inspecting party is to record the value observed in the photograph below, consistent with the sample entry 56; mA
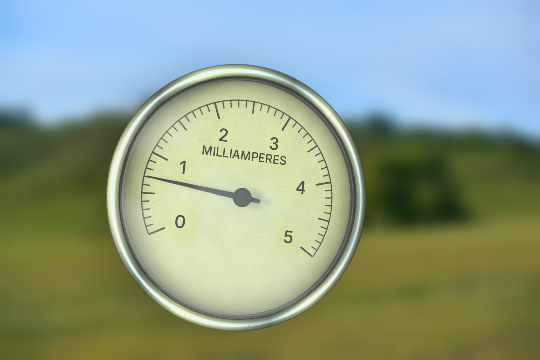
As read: 0.7; mA
